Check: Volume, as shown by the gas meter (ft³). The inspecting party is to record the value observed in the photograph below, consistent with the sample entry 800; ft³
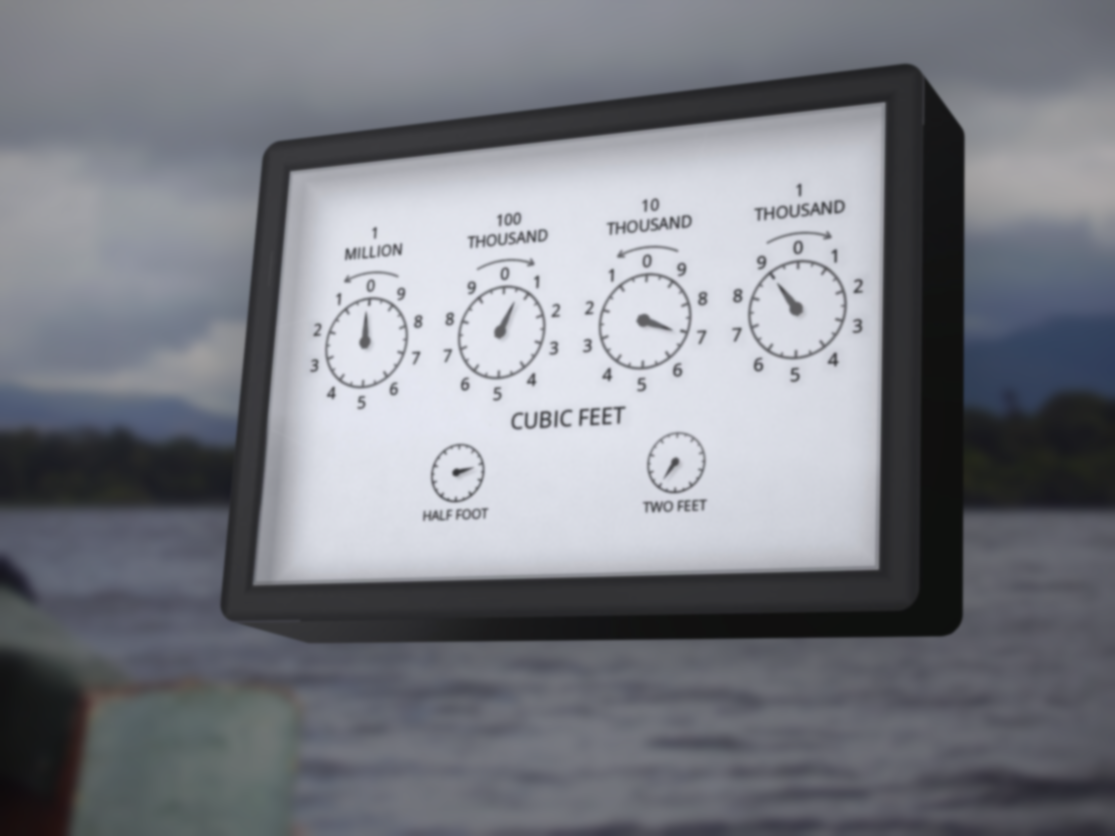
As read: 6900; ft³
